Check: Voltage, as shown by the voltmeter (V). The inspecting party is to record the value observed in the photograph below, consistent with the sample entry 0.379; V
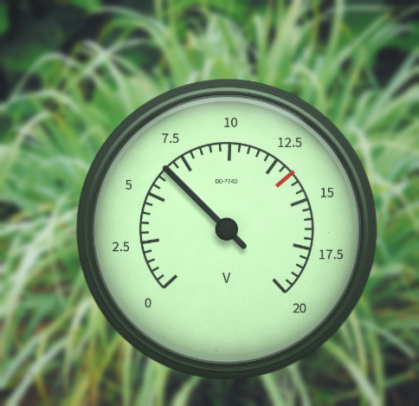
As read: 6.5; V
